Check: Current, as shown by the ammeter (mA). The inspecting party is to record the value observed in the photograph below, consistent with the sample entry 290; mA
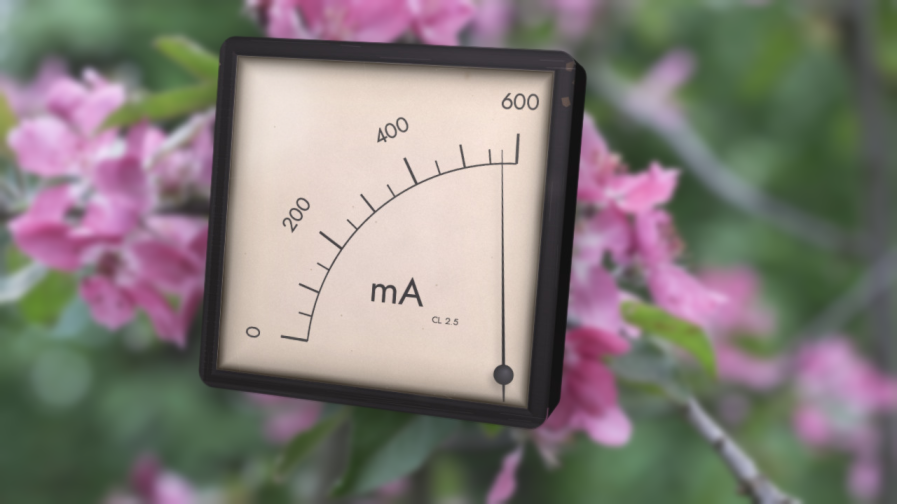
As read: 575; mA
